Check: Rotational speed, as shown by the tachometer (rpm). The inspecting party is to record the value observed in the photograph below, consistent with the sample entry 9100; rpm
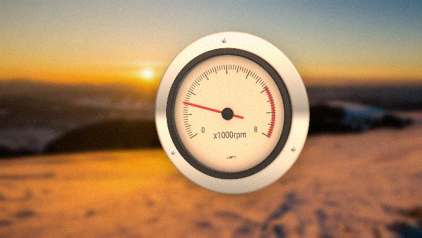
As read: 1500; rpm
